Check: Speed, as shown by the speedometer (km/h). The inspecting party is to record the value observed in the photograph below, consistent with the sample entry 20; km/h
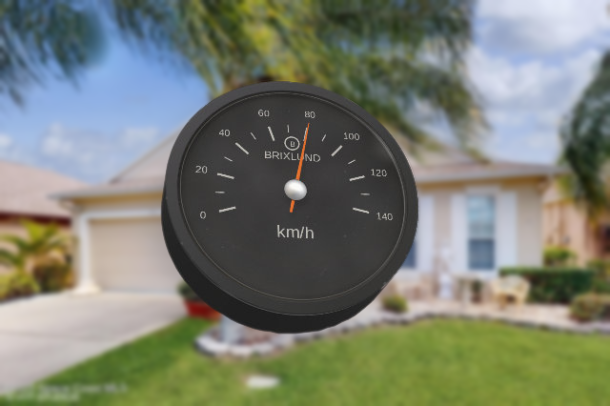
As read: 80; km/h
